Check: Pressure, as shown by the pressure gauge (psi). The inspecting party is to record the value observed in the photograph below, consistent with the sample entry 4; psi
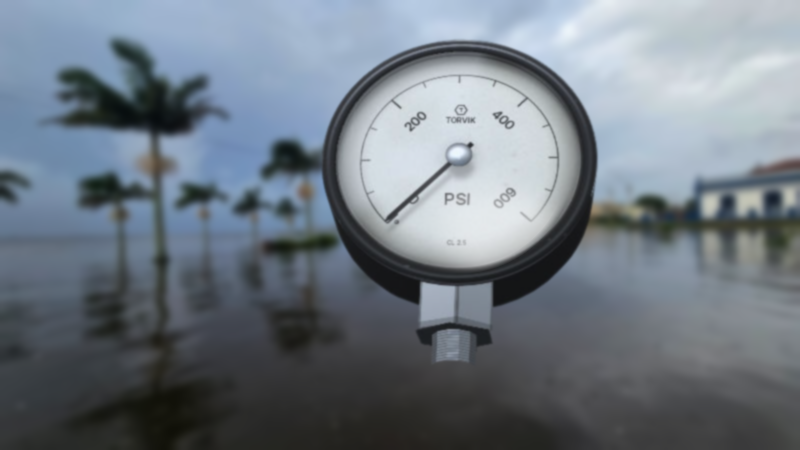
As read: 0; psi
